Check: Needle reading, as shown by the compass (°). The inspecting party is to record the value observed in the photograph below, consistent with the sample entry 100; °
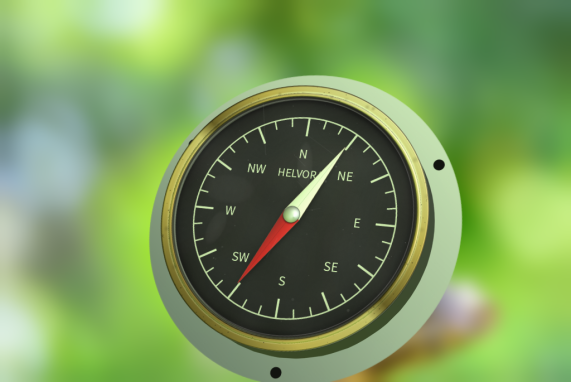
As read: 210; °
